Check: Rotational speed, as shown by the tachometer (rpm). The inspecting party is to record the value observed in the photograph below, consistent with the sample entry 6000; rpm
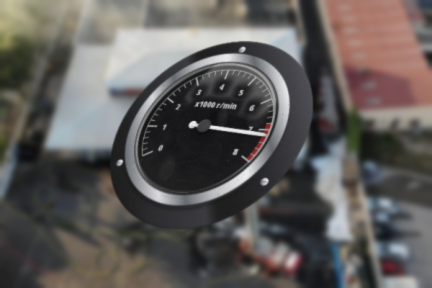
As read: 7200; rpm
